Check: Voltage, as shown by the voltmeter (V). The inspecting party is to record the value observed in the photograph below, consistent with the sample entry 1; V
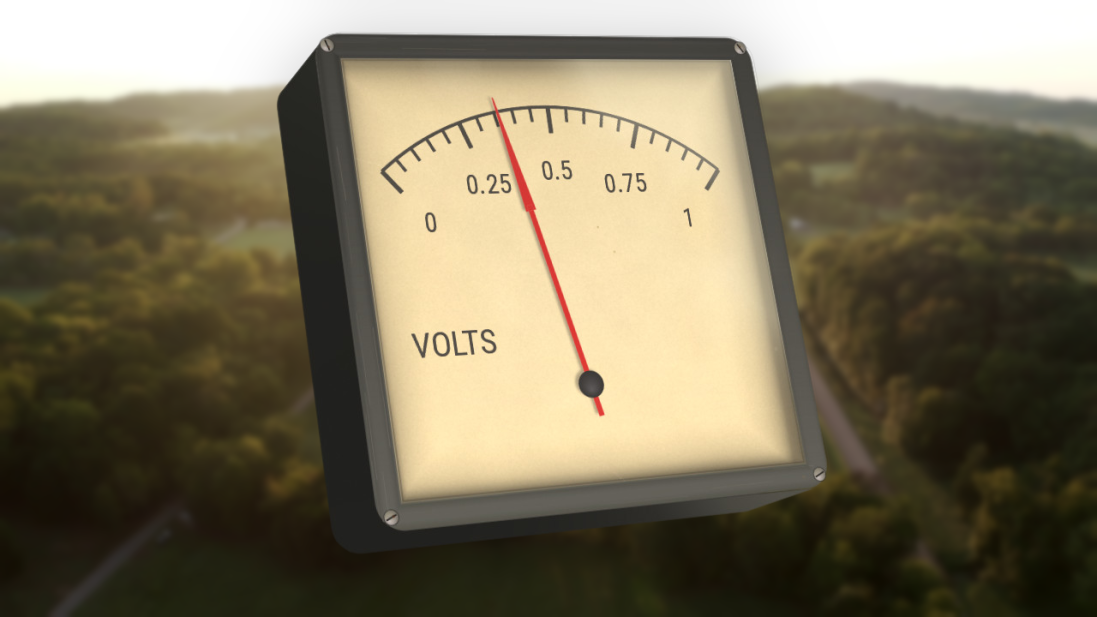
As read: 0.35; V
